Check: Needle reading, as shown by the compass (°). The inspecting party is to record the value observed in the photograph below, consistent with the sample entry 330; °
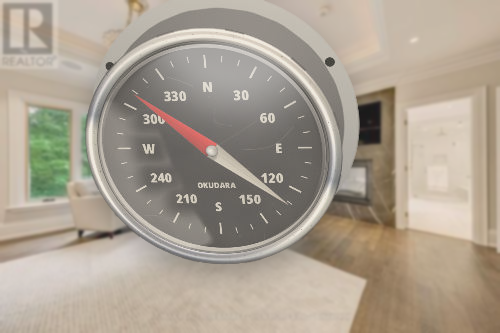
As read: 310; °
